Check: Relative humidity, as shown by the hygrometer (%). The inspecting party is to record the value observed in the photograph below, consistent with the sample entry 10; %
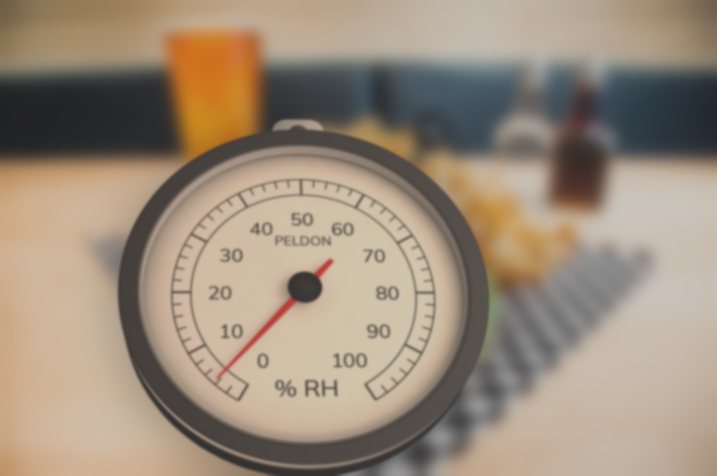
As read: 4; %
